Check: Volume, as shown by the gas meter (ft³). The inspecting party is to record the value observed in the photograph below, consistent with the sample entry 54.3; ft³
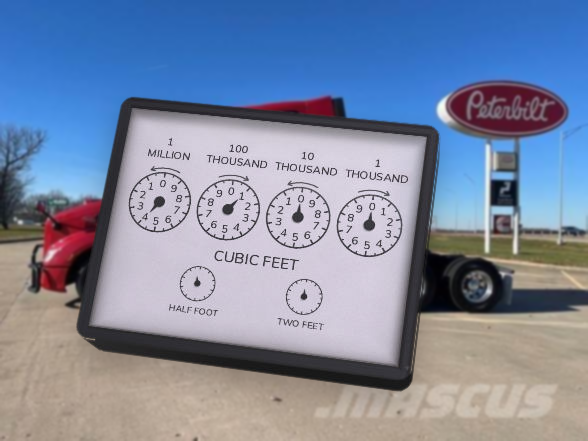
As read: 410000; ft³
